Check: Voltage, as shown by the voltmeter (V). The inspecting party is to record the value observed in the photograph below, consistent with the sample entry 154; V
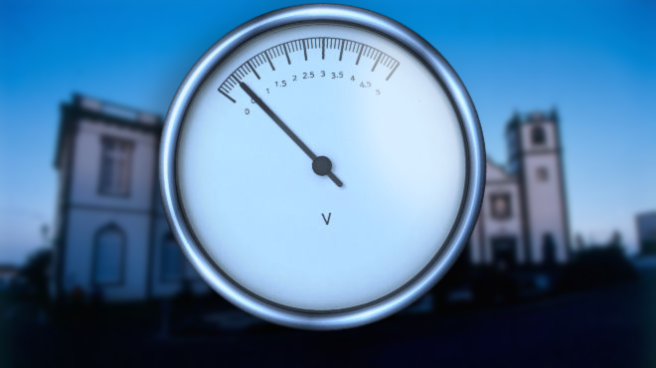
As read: 0.5; V
